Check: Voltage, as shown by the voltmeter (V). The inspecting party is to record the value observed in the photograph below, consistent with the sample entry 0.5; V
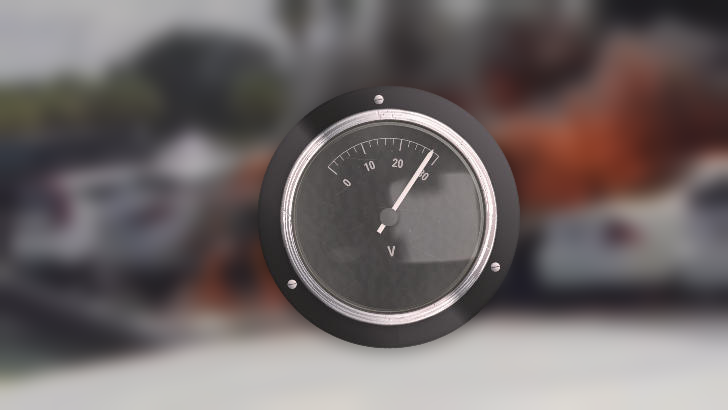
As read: 28; V
